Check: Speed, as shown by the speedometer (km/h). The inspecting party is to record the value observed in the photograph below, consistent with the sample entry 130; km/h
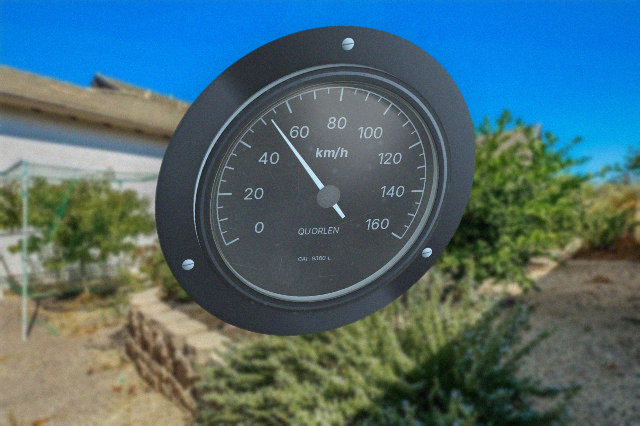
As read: 52.5; km/h
